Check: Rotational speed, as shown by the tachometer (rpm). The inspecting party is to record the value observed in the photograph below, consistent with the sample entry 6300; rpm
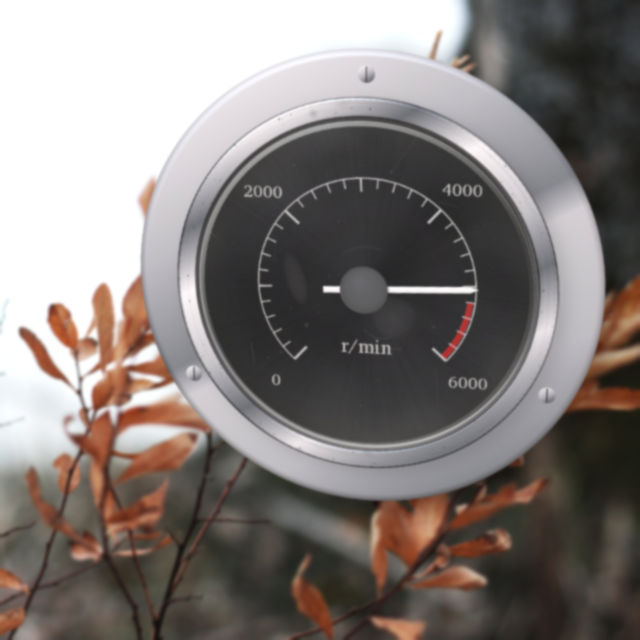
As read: 5000; rpm
